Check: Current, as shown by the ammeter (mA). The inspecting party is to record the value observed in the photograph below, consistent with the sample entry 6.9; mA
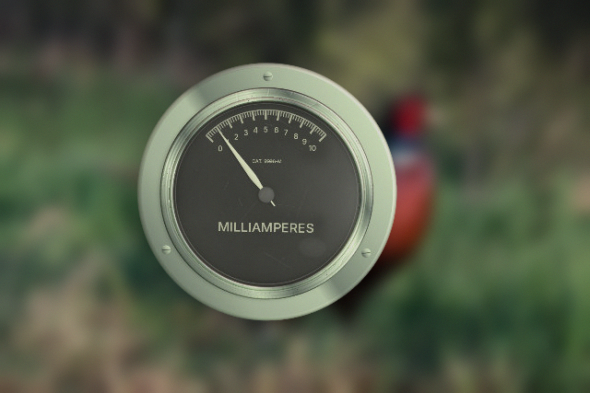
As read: 1; mA
